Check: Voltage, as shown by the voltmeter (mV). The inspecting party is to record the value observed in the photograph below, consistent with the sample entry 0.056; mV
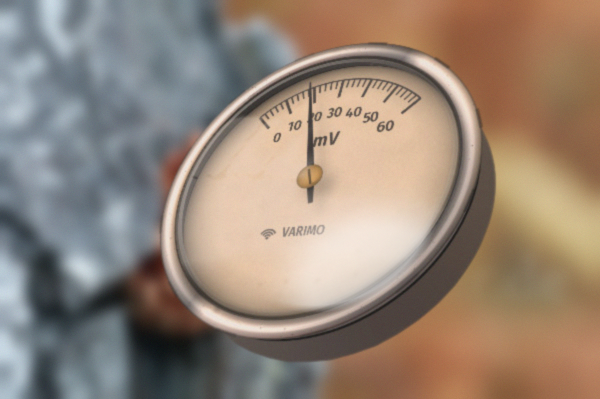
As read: 20; mV
